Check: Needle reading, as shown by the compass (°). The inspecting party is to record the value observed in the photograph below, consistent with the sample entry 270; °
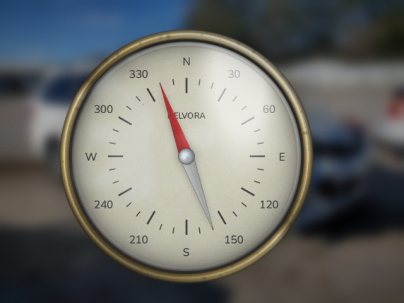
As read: 340; °
